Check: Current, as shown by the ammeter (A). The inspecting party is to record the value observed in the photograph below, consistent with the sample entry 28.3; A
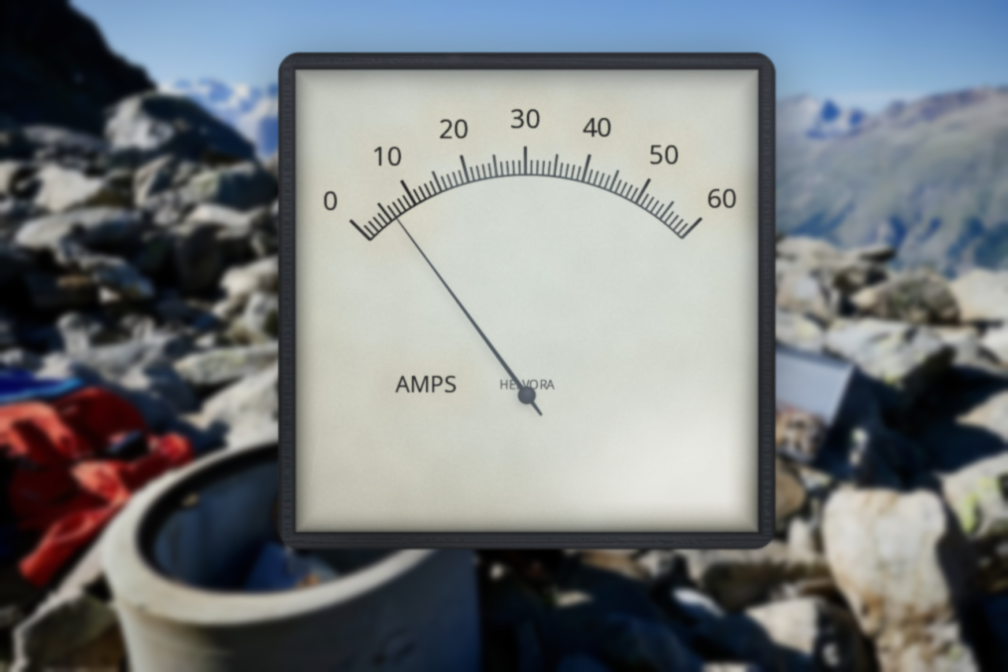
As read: 6; A
